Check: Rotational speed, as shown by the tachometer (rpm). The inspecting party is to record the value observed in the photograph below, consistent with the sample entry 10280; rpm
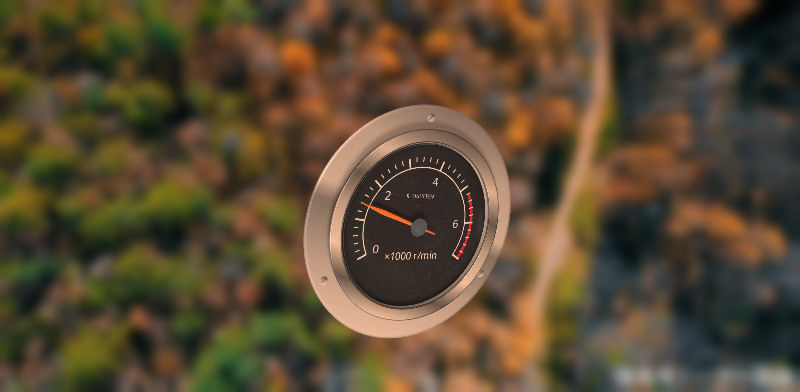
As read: 1400; rpm
